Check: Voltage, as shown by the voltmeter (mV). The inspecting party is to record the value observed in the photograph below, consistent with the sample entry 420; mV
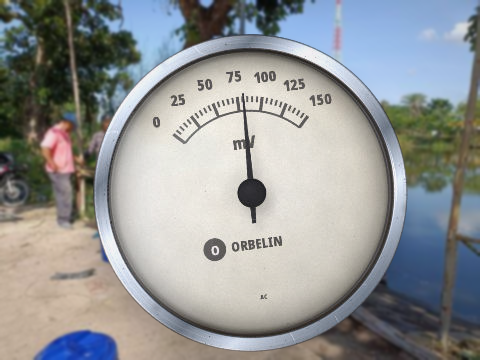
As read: 80; mV
